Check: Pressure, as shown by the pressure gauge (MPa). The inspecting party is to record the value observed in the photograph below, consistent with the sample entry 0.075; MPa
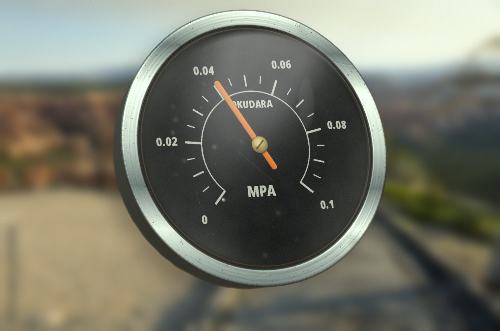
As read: 0.04; MPa
